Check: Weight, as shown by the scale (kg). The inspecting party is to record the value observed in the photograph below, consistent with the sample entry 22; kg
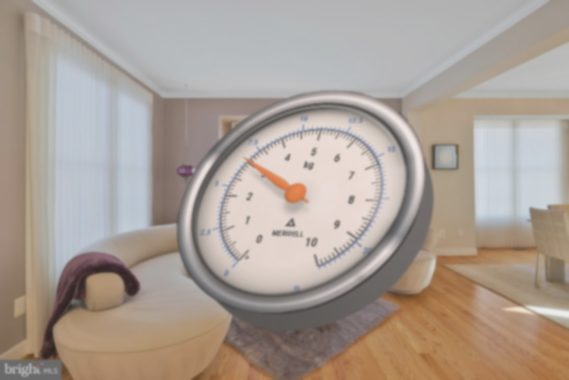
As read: 3; kg
